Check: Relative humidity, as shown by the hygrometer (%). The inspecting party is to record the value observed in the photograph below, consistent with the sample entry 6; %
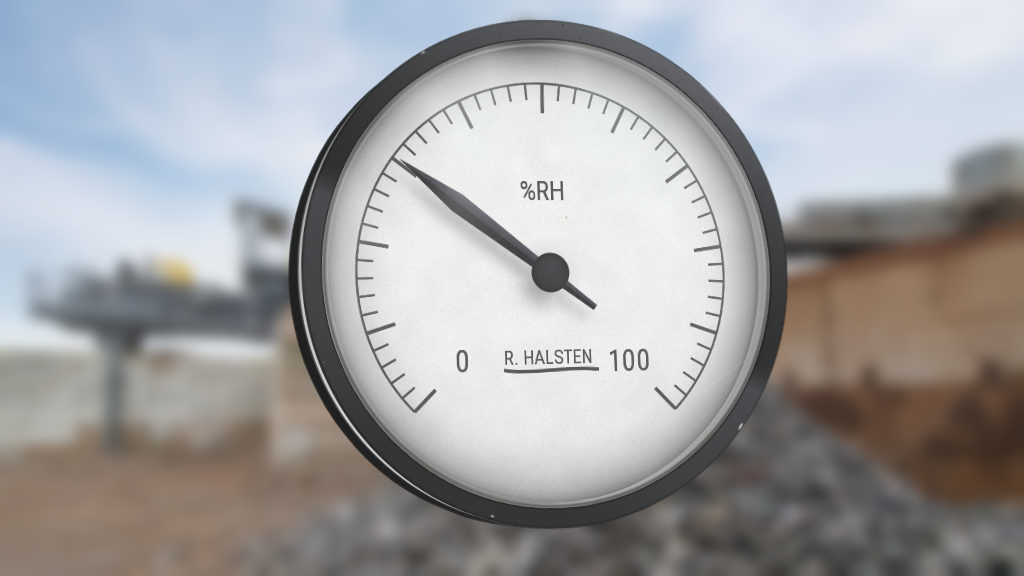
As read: 30; %
